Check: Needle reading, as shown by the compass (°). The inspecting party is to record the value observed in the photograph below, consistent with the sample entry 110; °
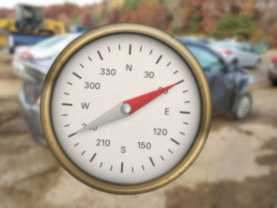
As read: 60; °
